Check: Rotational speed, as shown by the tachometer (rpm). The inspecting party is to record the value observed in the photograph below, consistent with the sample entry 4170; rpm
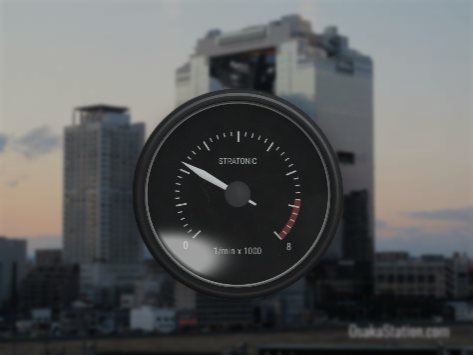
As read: 2200; rpm
